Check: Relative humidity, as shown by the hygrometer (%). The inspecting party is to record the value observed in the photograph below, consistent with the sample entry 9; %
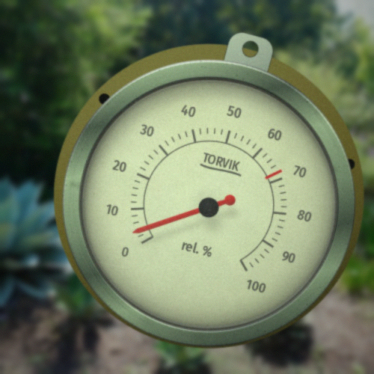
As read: 4; %
